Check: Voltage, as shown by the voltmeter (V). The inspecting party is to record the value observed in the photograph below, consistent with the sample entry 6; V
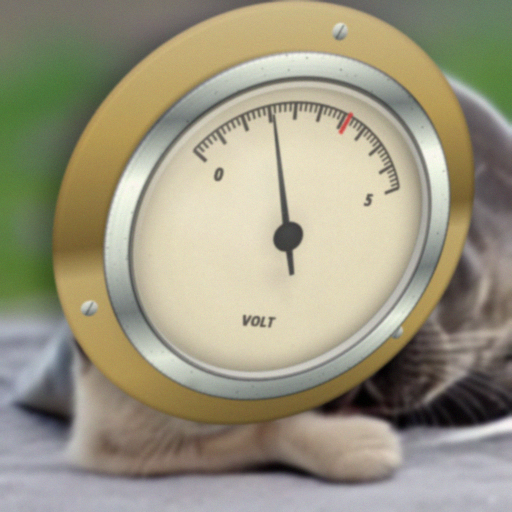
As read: 1.5; V
